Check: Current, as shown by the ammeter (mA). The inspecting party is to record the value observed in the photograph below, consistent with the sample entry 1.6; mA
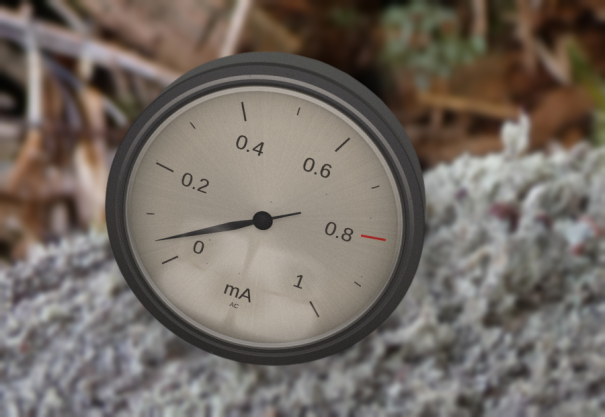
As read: 0.05; mA
